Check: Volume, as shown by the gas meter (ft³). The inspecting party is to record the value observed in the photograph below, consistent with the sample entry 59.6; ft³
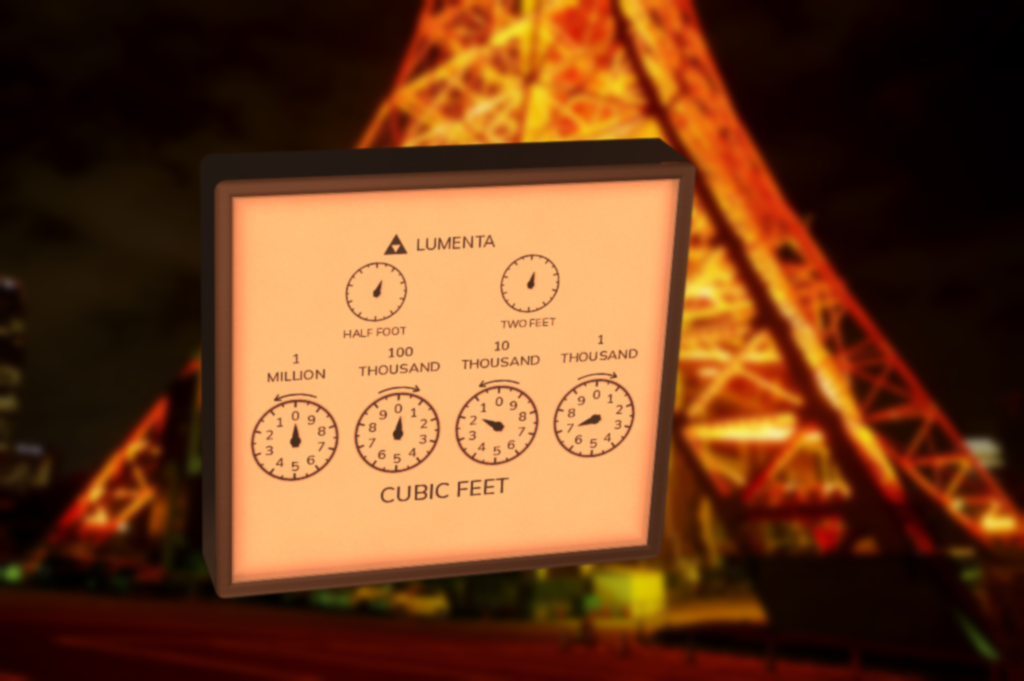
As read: 1700; ft³
